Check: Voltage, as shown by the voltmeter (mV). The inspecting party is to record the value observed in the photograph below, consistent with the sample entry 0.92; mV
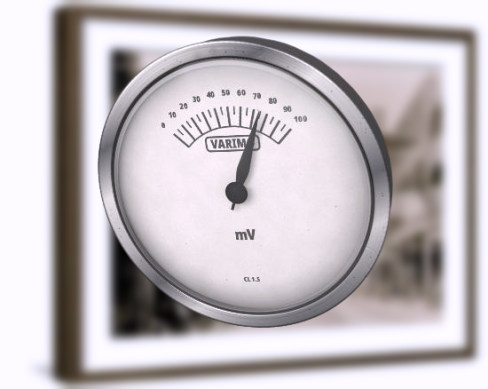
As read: 75; mV
